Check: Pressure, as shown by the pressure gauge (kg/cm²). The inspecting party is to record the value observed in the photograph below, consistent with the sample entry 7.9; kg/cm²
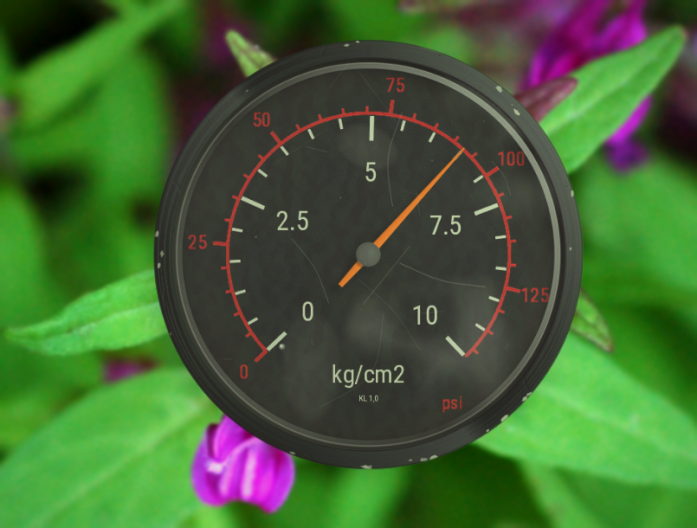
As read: 6.5; kg/cm²
